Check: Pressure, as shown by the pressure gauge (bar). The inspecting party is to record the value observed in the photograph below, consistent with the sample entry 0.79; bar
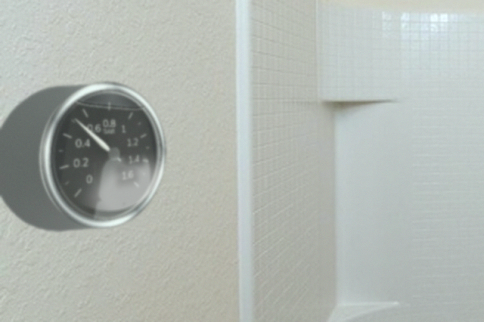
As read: 0.5; bar
